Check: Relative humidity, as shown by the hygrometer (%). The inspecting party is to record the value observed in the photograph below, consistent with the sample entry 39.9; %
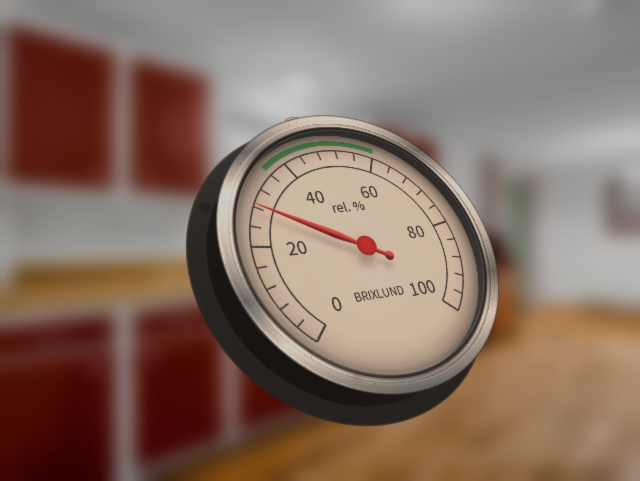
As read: 28; %
